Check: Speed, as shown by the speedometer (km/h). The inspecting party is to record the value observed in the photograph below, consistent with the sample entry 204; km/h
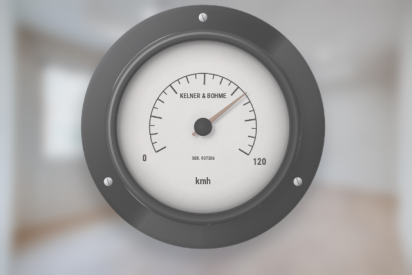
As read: 85; km/h
